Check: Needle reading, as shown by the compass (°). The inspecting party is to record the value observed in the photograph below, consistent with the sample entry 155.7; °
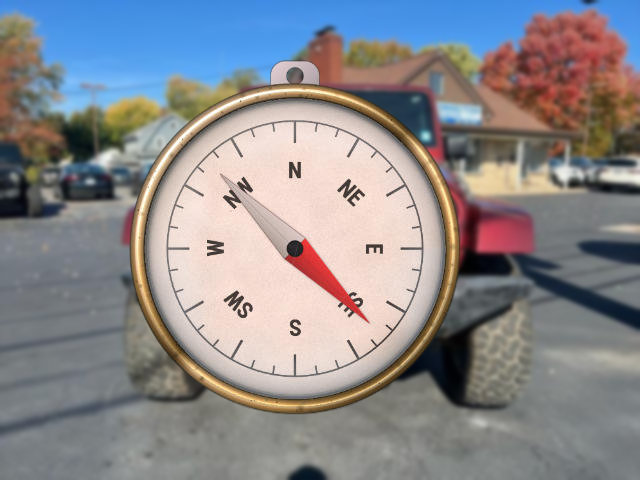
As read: 135; °
